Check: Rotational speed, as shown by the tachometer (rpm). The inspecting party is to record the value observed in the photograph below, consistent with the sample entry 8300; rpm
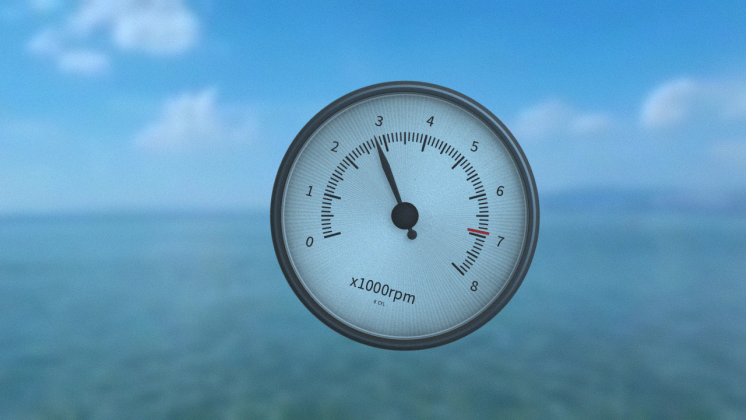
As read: 2800; rpm
